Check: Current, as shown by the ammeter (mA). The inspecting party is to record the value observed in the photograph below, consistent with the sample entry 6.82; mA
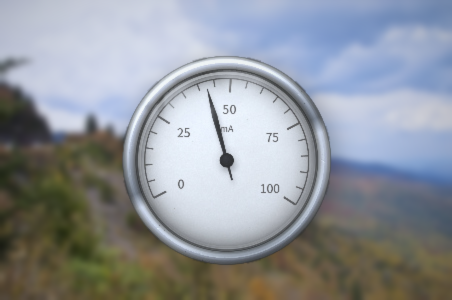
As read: 42.5; mA
